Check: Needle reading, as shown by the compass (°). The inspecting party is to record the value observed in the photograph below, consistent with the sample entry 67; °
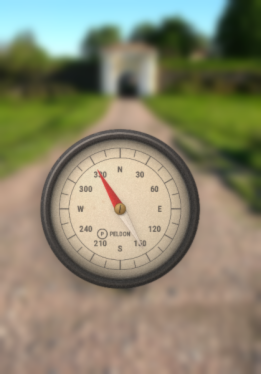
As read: 330; °
